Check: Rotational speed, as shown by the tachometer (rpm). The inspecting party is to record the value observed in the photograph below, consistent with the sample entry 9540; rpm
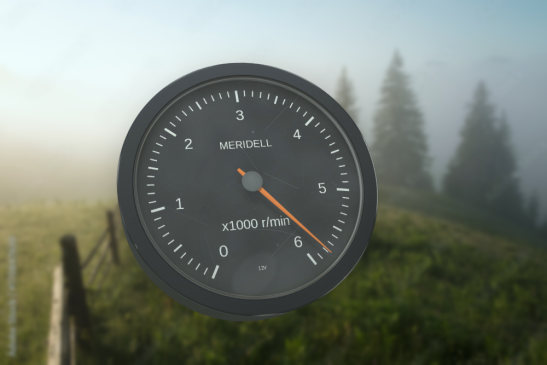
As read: 5800; rpm
